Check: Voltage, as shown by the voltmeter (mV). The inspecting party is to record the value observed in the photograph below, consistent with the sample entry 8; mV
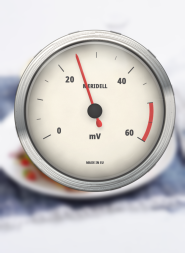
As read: 25; mV
